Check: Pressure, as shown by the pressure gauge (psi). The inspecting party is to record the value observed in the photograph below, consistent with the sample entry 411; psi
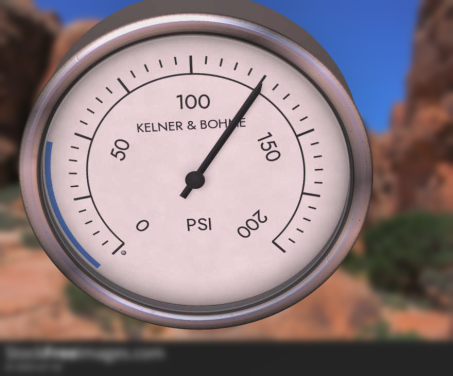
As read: 125; psi
